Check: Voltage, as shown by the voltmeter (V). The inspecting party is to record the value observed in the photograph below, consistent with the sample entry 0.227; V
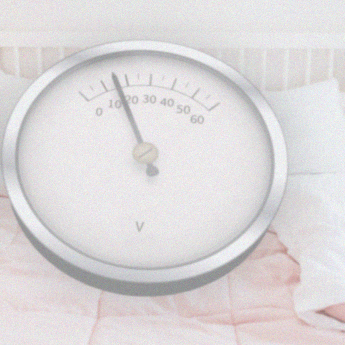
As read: 15; V
